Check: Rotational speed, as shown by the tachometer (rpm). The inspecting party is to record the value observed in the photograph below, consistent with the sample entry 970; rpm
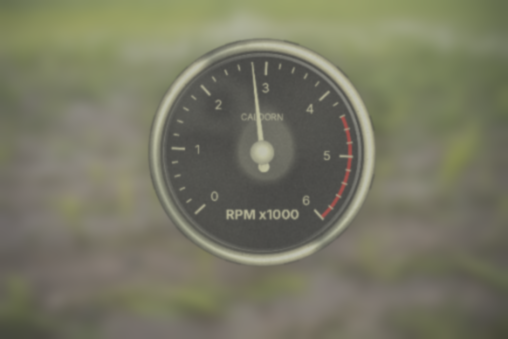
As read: 2800; rpm
